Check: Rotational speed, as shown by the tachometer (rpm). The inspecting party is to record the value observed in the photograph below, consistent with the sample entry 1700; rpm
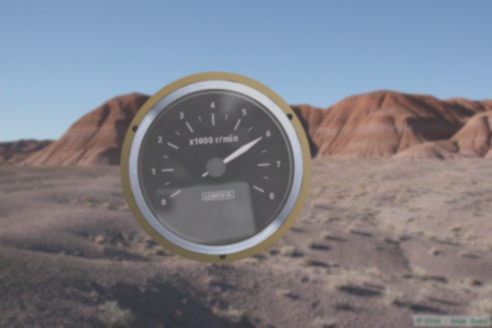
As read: 6000; rpm
